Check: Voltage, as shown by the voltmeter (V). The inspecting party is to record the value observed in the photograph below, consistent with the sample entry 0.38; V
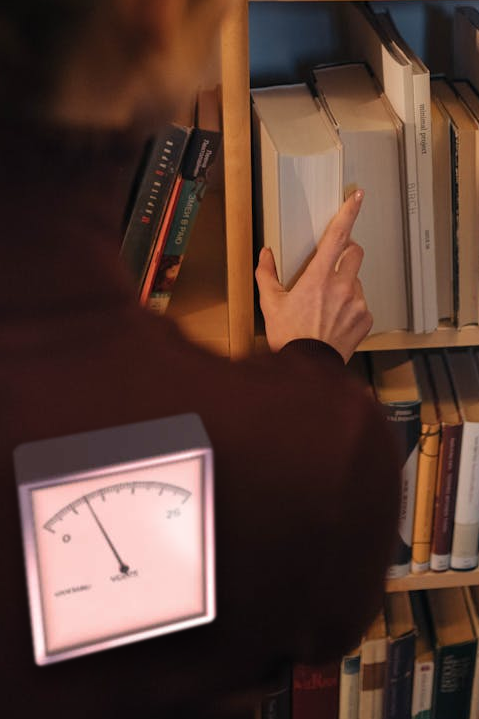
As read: 7.5; V
